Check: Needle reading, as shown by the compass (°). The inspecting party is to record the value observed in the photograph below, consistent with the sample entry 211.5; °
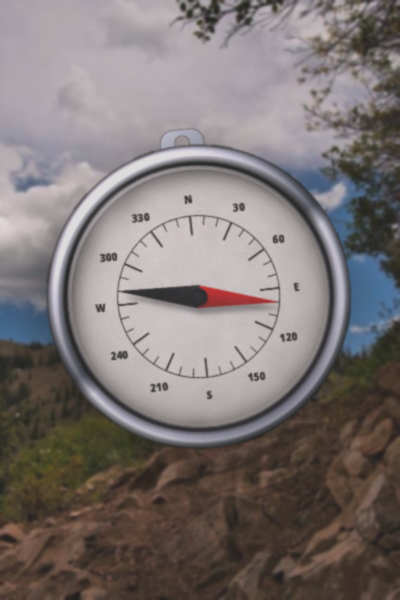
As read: 100; °
